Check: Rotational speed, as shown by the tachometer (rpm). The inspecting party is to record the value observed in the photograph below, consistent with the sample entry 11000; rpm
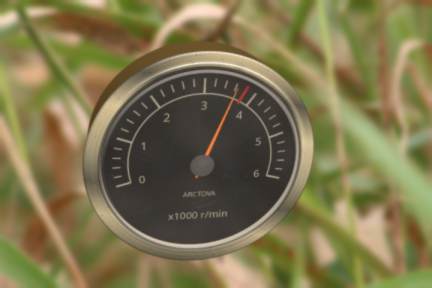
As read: 3600; rpm
